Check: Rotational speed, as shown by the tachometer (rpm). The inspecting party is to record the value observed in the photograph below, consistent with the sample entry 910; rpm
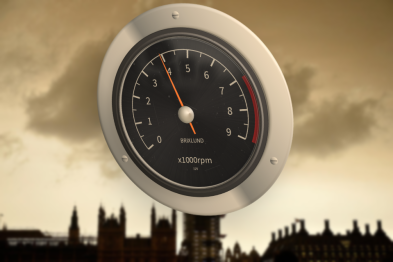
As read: 4000; rpm
